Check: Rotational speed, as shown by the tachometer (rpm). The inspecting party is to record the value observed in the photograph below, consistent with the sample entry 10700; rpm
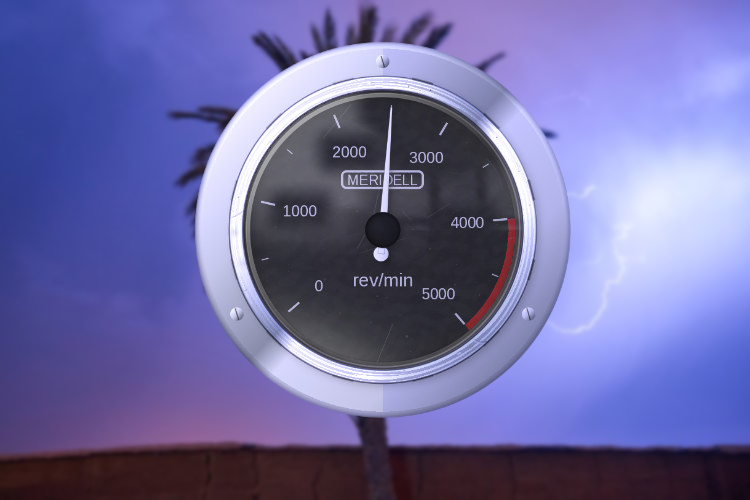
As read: 2500; rpm
